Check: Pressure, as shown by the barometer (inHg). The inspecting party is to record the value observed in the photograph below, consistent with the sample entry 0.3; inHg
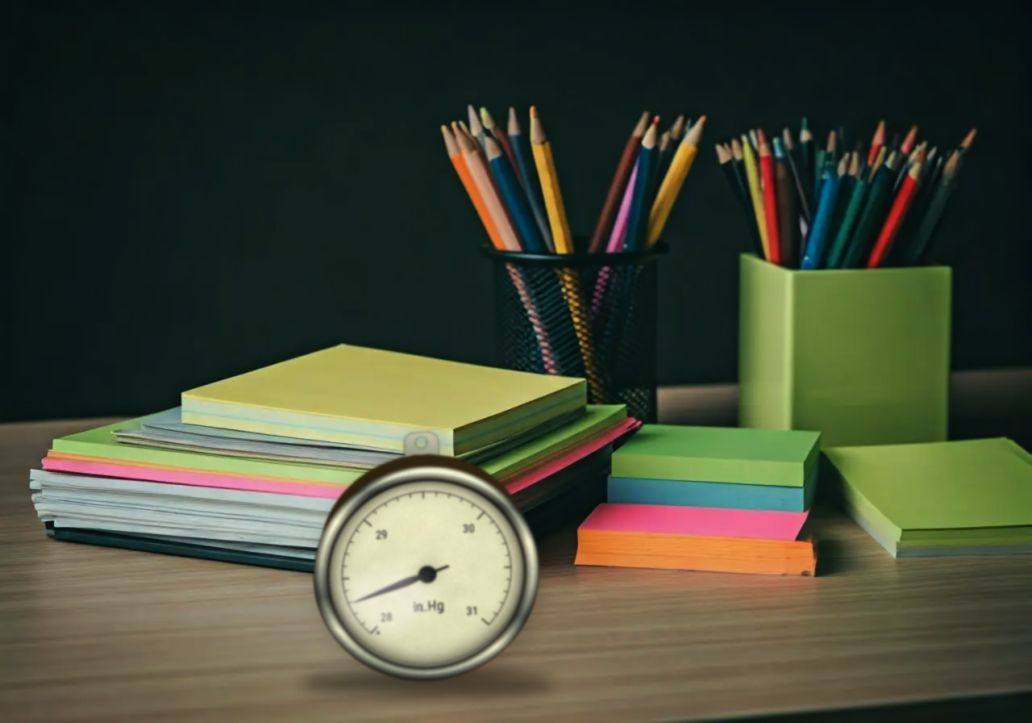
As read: 28.3; inHg
